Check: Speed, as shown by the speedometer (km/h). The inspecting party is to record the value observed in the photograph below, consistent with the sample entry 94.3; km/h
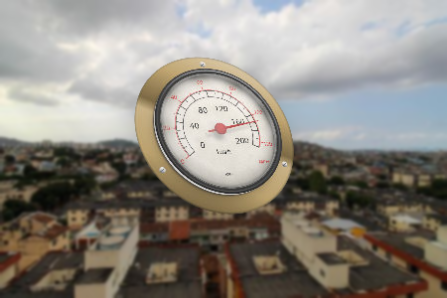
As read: 170; km/h
